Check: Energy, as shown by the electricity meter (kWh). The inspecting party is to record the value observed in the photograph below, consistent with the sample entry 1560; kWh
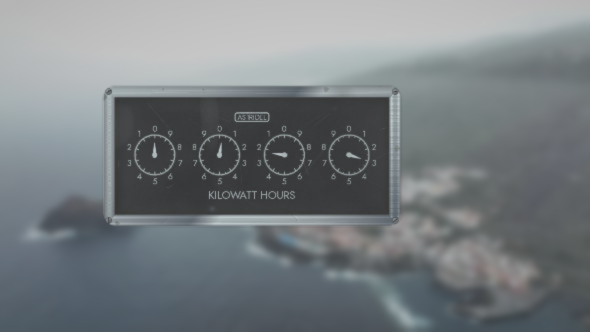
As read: 23; kWh
